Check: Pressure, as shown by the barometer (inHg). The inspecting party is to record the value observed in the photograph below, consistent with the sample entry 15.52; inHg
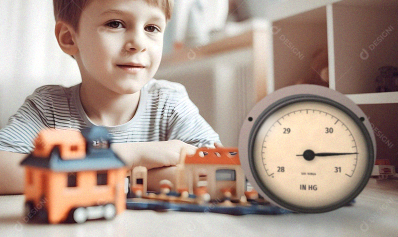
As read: 30.6; inHg
